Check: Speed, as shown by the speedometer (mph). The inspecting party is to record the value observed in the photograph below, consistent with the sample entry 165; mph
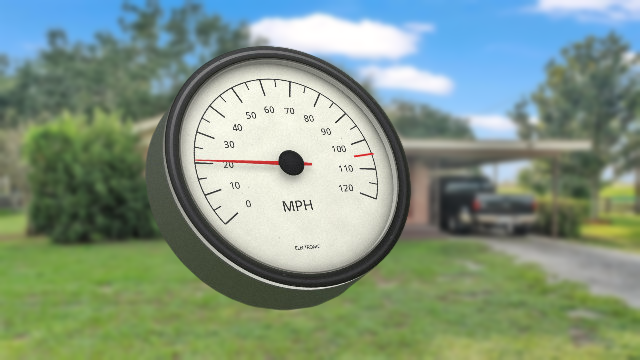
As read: 20; mph
